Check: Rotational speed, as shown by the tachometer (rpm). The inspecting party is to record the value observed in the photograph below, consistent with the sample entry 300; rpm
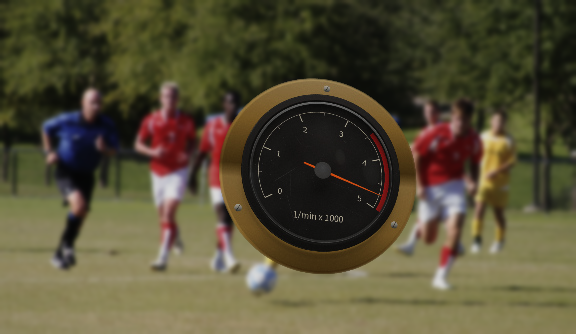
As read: 4750; rpm
